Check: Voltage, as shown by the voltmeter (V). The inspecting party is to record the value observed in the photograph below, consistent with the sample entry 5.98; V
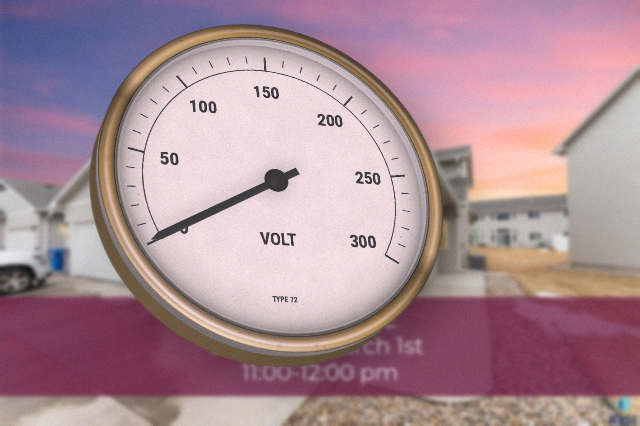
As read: 0; V
